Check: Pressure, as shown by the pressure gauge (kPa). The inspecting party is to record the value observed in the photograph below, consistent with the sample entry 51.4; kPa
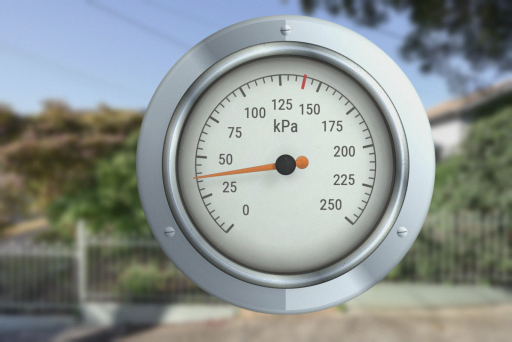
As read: 37.5; kPa
